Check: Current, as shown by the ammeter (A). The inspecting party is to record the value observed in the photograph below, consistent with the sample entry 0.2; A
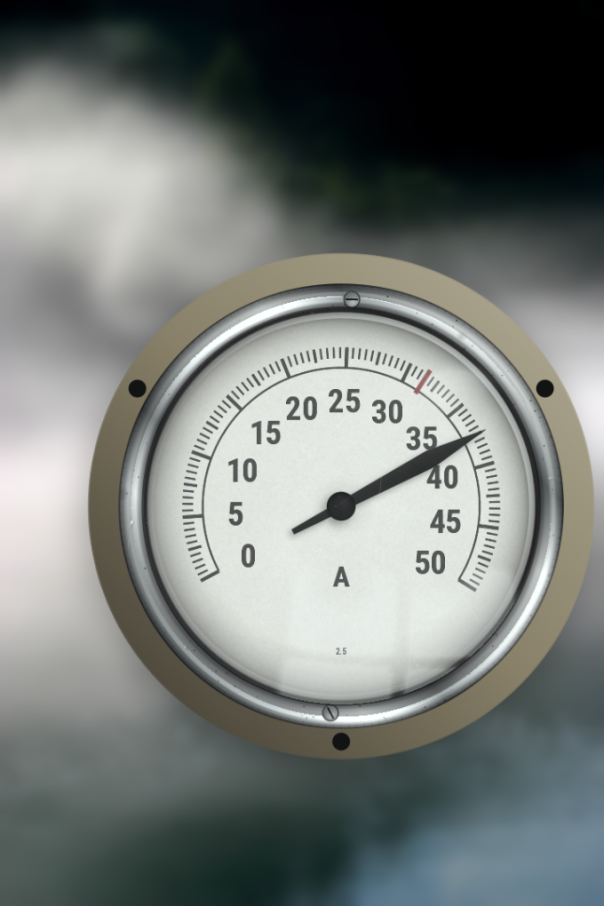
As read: 37.5; A
